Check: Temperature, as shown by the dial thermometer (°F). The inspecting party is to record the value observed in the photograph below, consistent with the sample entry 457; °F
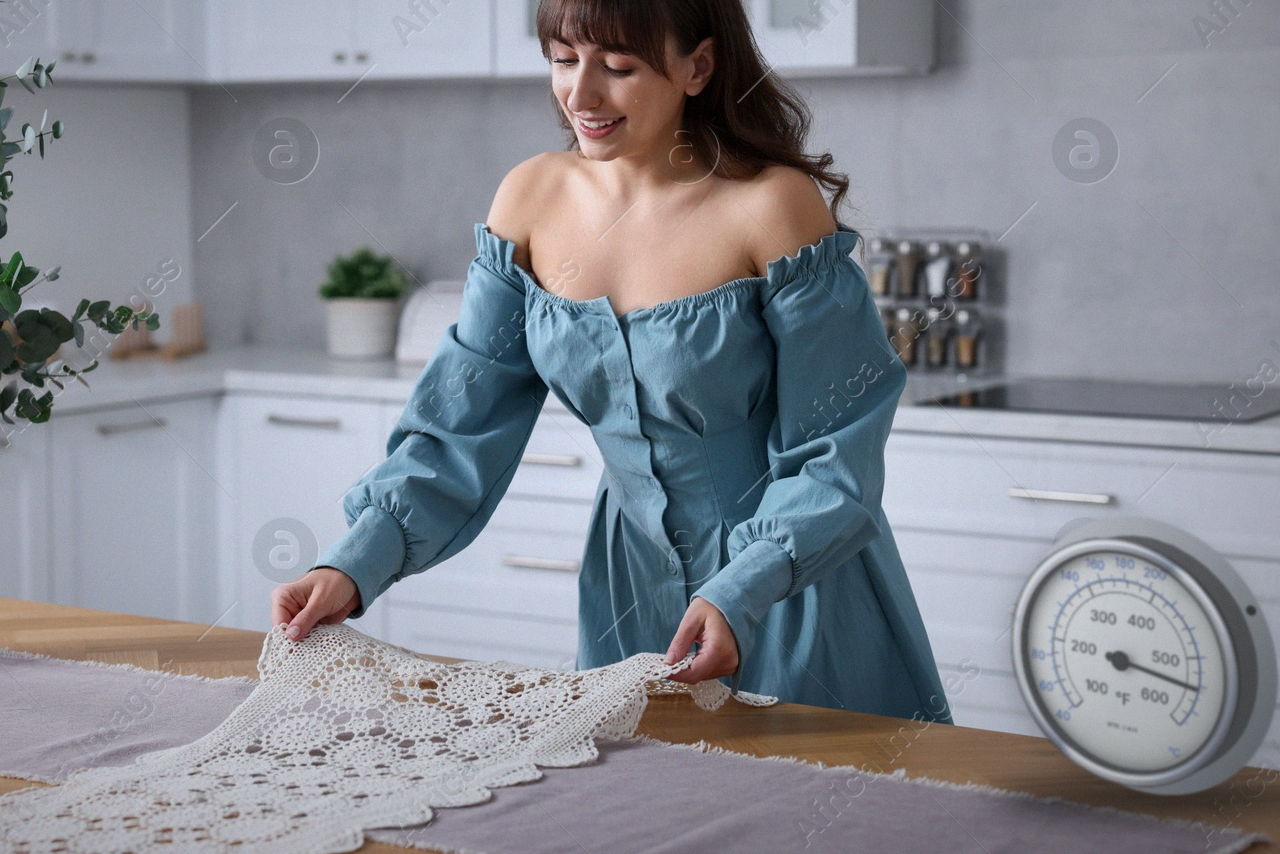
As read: 540; °F
